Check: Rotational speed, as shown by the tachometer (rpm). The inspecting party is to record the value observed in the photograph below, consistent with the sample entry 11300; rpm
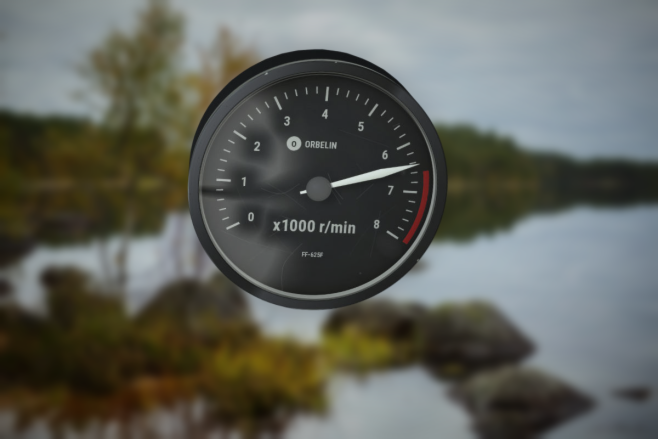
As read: 6400; rpm
